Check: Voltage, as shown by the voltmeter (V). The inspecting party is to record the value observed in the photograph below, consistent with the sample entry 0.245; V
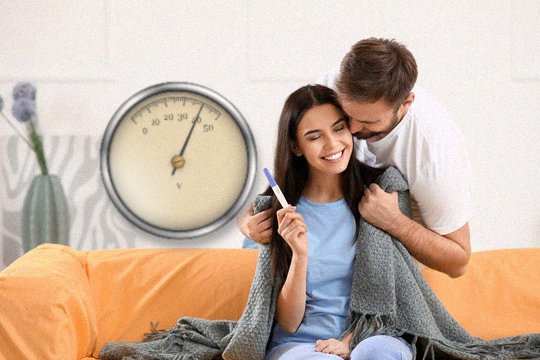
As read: 40; V
